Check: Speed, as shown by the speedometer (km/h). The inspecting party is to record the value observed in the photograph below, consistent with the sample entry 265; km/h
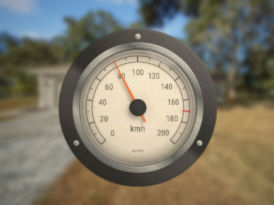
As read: 80; km/h
